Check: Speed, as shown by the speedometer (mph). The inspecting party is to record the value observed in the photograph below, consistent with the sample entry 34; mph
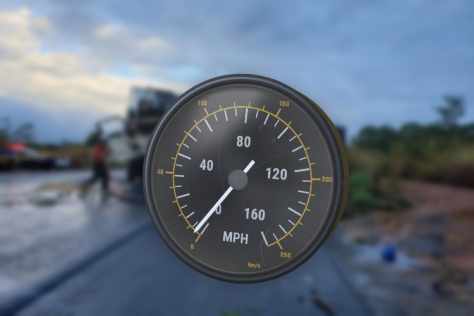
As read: 2.5; mph
